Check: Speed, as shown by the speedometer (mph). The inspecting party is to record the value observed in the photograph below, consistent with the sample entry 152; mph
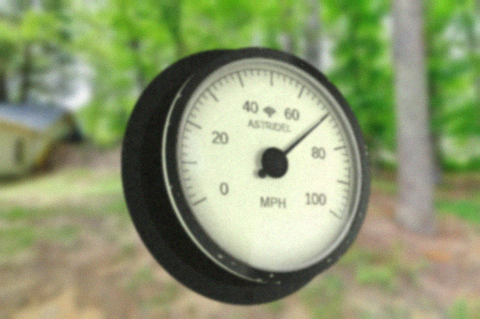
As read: 70; mph
